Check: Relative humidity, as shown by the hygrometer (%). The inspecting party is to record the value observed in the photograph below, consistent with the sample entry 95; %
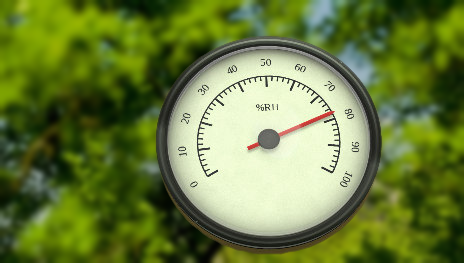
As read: 78; %
